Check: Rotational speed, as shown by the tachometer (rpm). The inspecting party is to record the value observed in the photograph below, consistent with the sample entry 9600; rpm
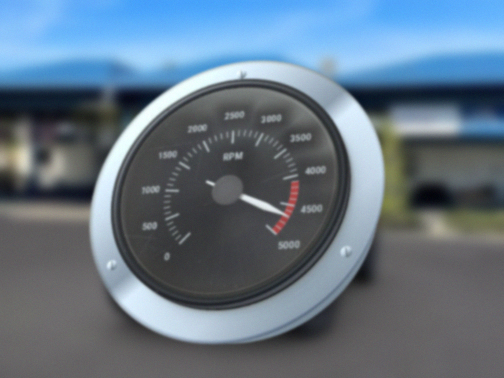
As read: 4700; rpm
